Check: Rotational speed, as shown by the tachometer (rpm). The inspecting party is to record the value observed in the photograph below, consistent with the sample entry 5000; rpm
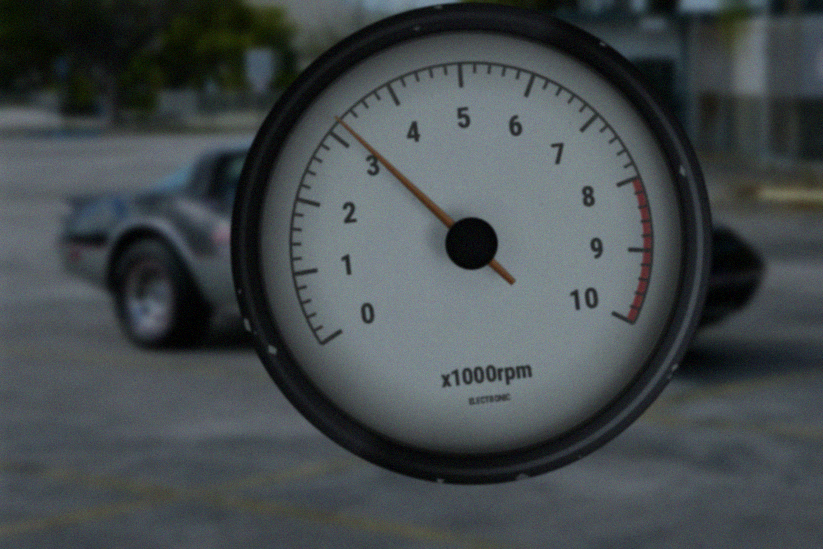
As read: 3200; rpm
